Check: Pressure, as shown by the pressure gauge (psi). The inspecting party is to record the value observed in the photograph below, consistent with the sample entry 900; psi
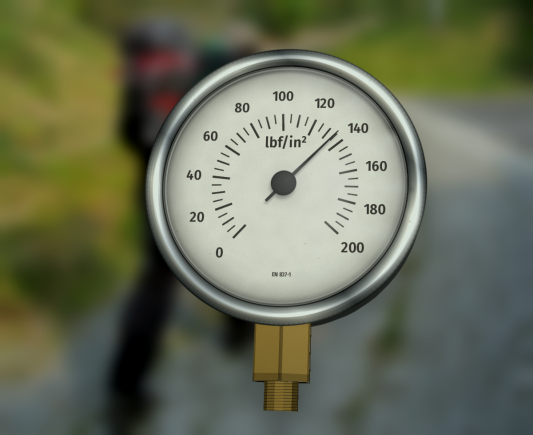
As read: 135; psi
